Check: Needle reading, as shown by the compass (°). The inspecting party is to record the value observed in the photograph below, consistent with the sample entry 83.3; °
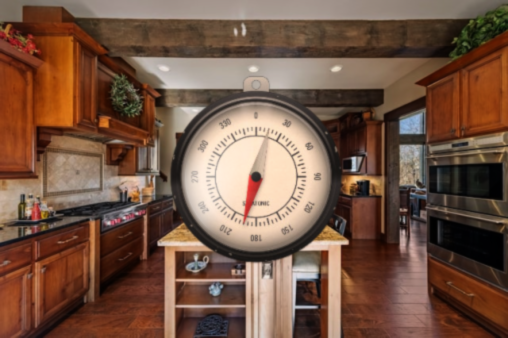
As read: 195; °
